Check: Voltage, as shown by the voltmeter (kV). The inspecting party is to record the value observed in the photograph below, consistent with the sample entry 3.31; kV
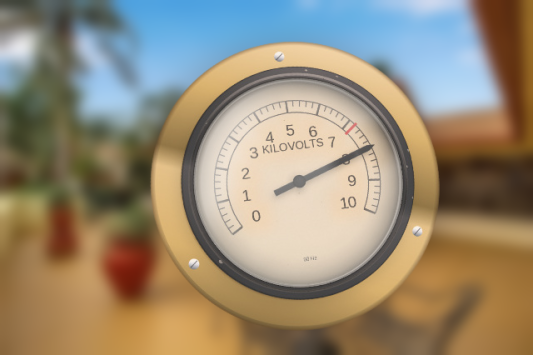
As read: 8; kV
